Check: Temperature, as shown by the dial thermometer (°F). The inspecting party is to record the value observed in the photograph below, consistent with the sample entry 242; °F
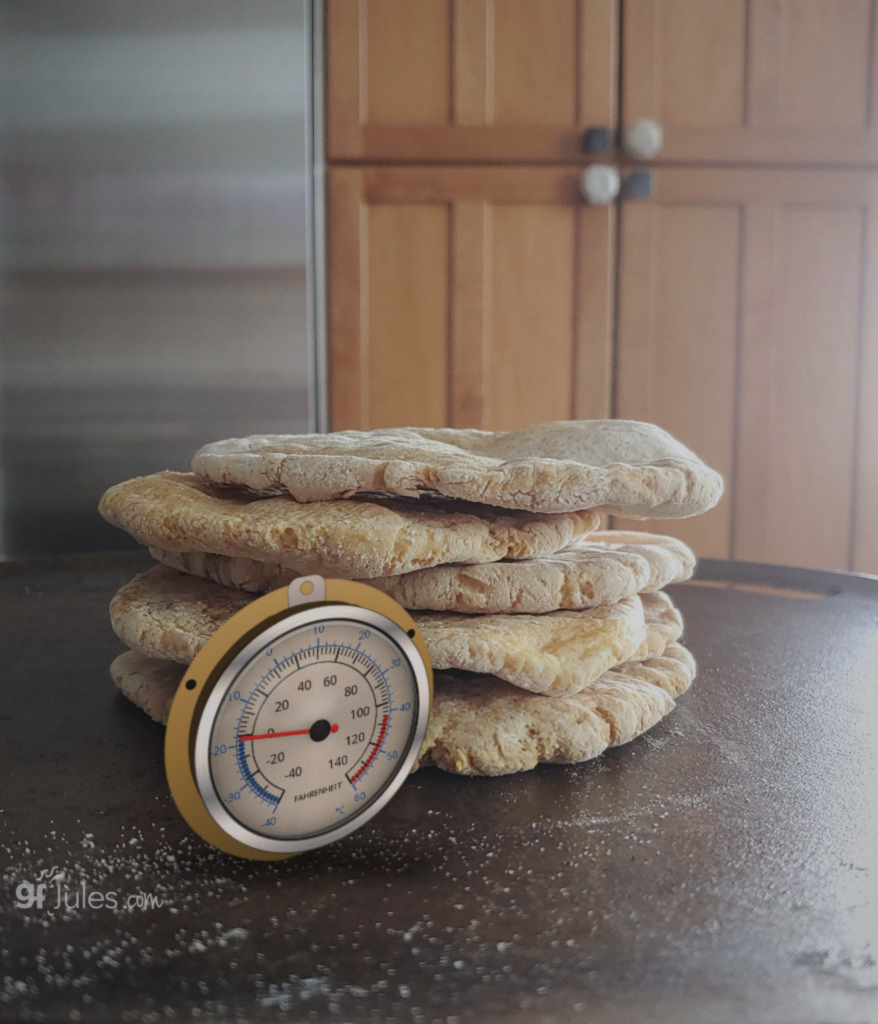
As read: 0; °F
